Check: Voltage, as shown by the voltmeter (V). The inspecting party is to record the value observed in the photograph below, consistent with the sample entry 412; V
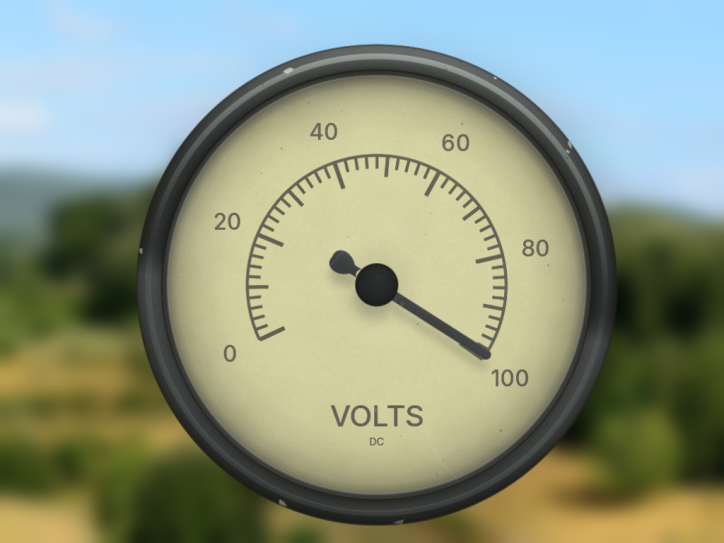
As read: 99; V
